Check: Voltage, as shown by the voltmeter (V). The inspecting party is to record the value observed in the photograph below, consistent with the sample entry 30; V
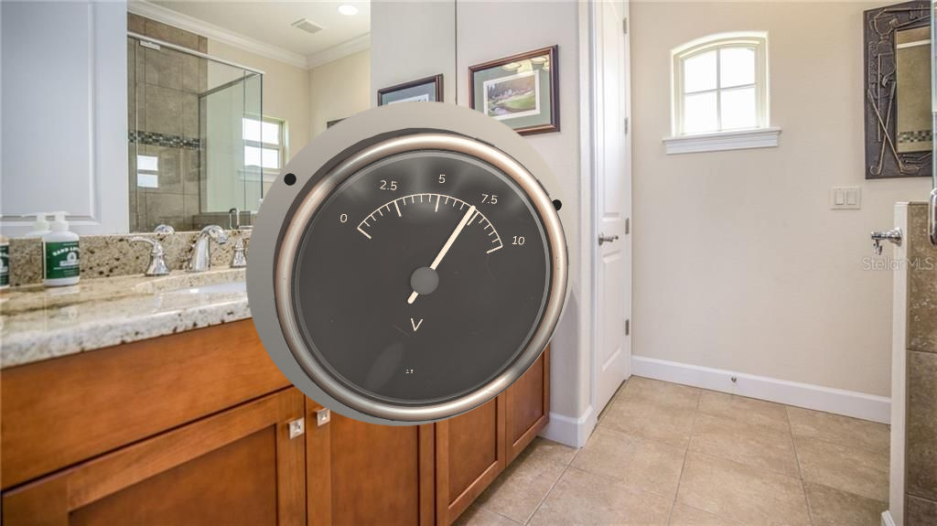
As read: 7; V
